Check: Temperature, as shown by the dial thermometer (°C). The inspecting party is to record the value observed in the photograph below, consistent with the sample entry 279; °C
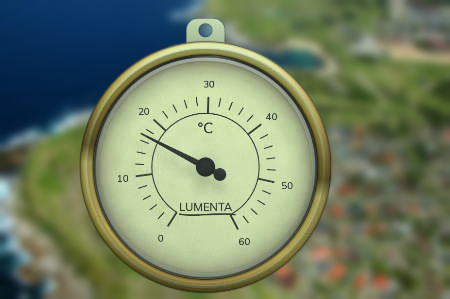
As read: 17; °C
